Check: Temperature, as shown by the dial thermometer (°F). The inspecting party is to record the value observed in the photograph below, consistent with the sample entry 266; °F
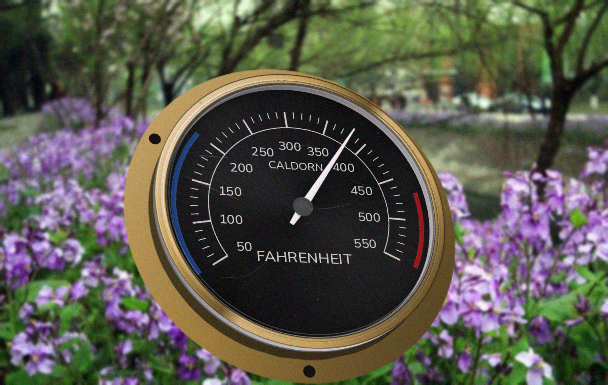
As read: 380; °F
